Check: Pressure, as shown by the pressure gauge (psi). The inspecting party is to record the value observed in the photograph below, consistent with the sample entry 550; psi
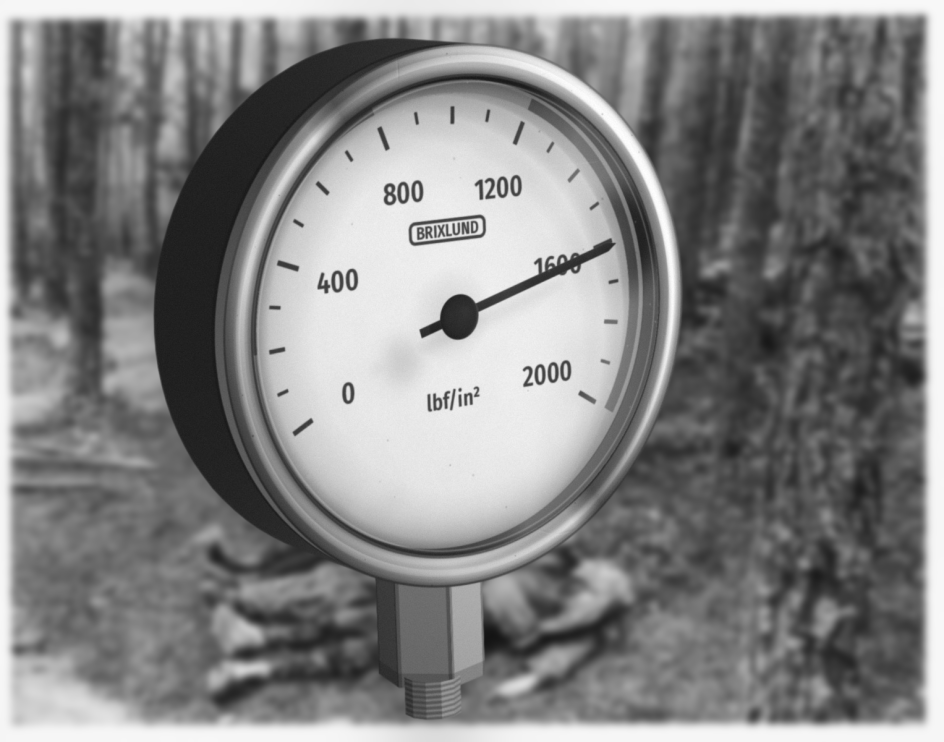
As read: 1600; psi
